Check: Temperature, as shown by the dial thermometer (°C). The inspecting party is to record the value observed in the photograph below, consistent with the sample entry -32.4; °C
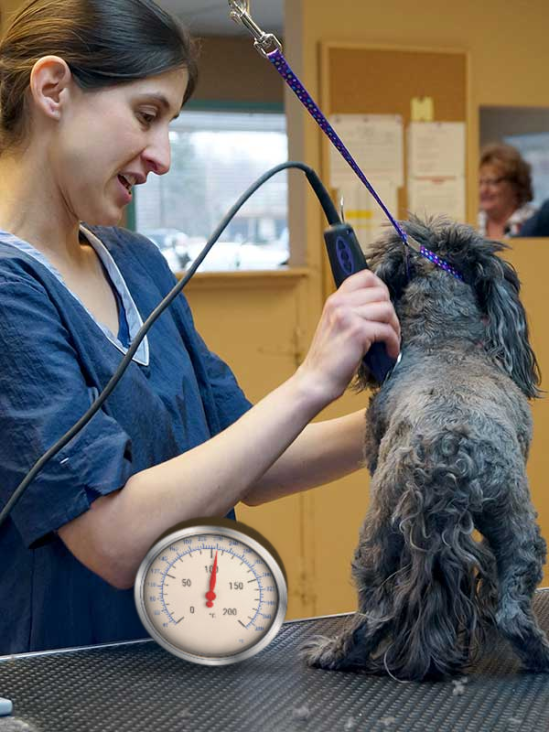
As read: 105; °C
